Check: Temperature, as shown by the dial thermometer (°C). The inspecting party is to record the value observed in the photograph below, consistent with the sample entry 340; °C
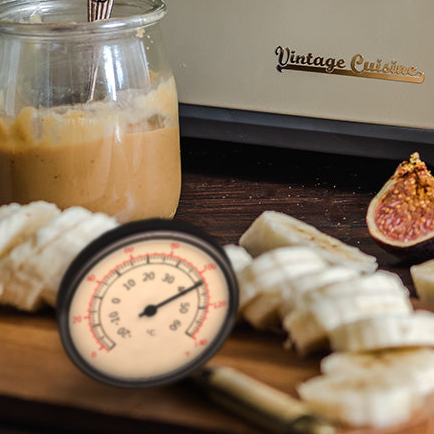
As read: 40; °C
